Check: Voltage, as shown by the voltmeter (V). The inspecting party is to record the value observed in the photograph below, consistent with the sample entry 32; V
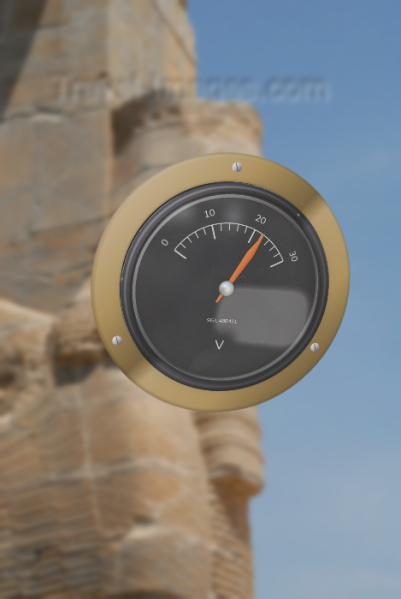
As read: 22; V
